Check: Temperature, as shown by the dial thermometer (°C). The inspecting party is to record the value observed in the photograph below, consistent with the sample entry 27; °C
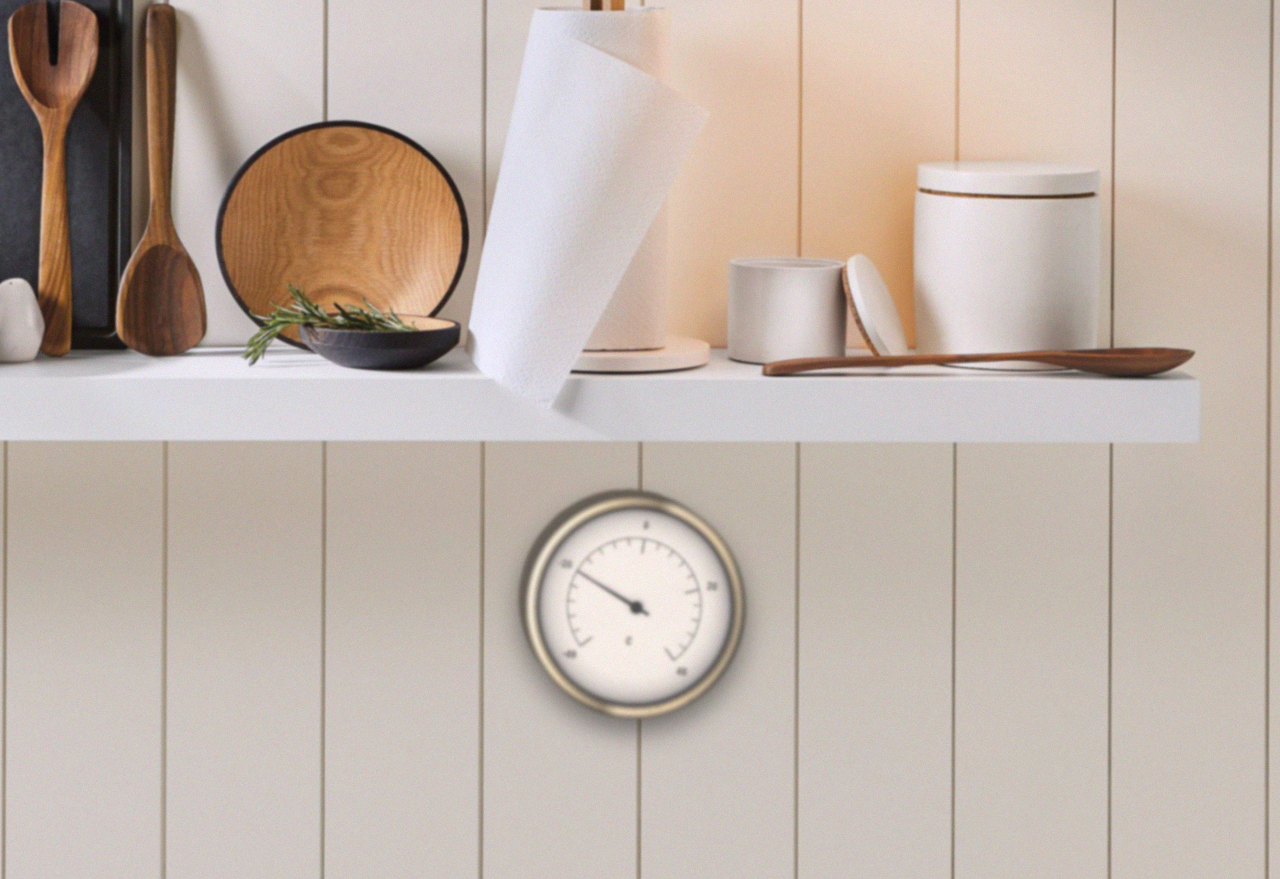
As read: -20; °C
